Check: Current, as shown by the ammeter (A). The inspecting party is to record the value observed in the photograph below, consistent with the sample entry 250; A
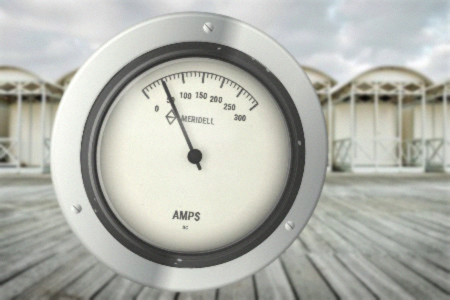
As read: 50; A
